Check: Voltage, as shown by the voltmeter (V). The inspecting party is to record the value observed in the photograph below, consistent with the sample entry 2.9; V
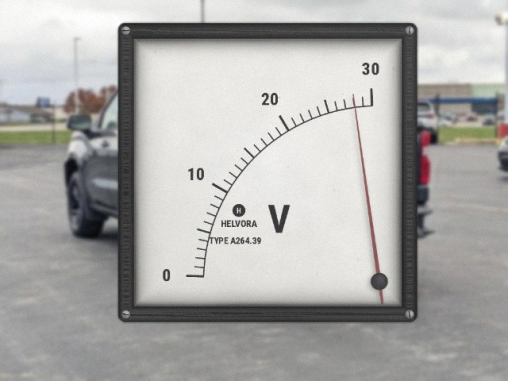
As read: 28; V
